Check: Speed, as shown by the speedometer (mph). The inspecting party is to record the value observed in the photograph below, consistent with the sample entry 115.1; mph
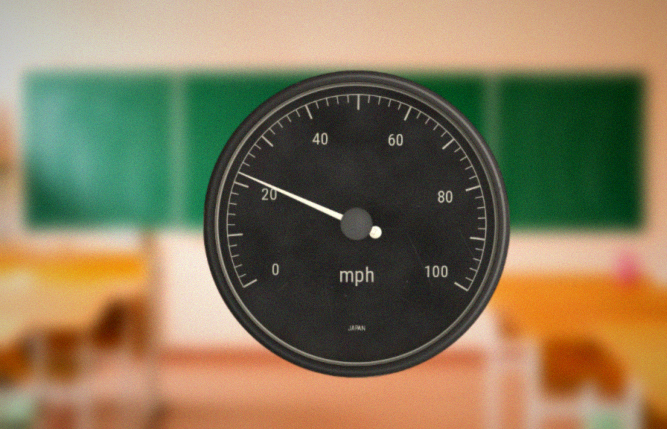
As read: 22; mph
